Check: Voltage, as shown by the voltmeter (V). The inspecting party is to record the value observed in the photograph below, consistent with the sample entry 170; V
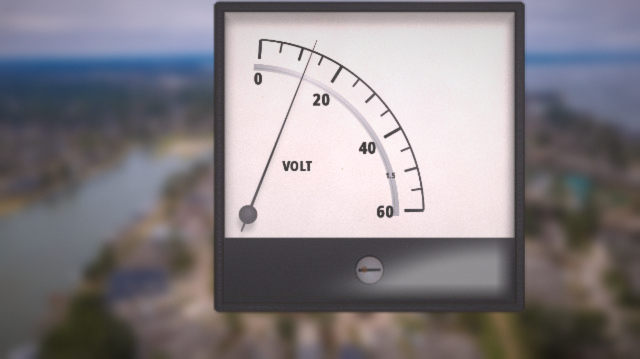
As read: 12.5; V
